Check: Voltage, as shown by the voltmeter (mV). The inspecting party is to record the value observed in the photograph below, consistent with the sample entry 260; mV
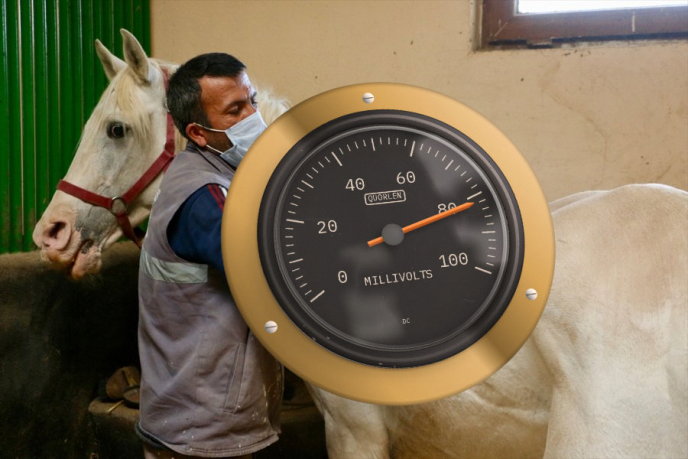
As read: 82; mV
